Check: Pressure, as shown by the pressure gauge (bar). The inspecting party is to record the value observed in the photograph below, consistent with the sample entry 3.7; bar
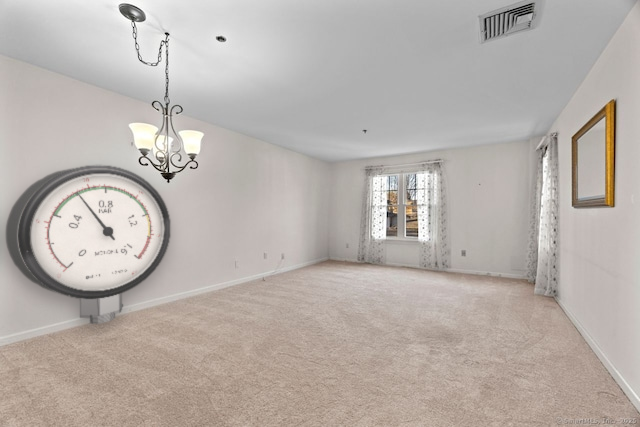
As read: 0.6; bar
